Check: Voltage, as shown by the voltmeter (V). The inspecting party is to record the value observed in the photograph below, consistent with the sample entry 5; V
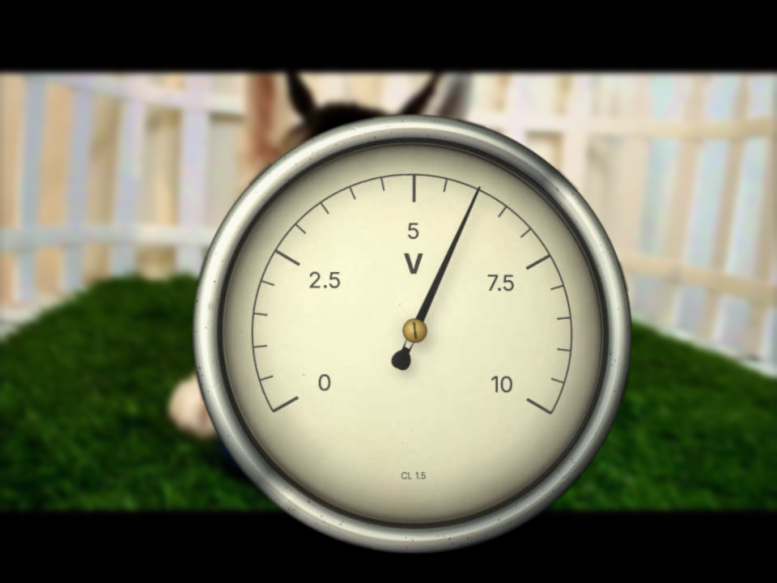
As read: 6; V
